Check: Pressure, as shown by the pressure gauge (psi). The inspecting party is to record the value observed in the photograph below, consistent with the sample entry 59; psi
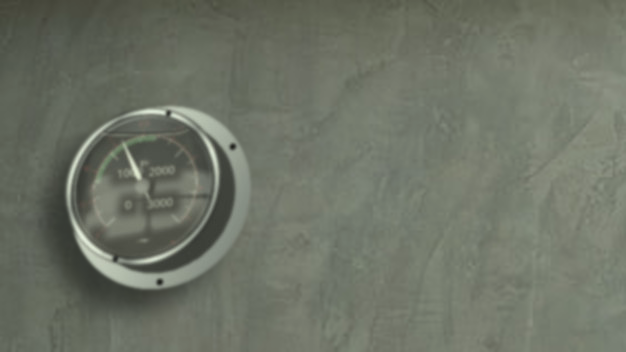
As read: 1200; psi
